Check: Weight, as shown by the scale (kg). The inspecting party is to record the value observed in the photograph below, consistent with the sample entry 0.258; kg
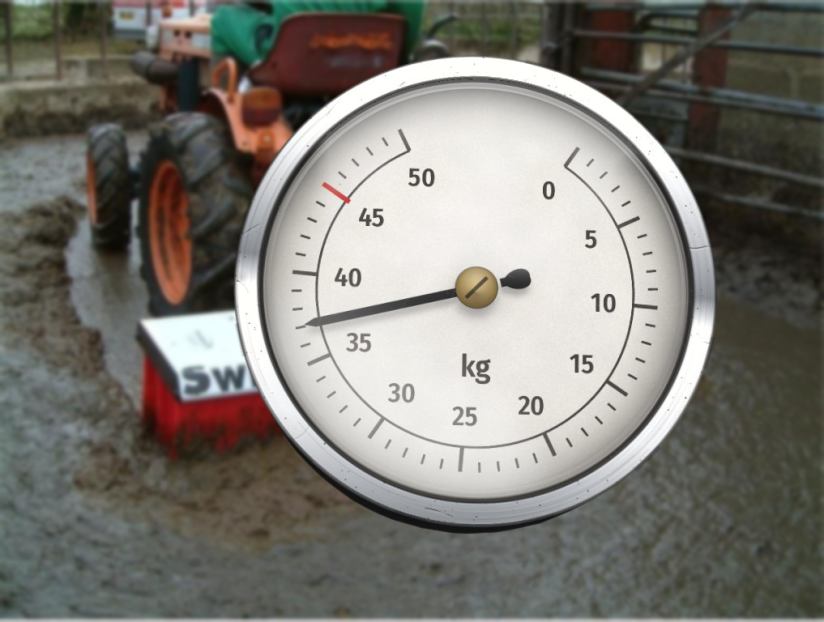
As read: 37; kg
